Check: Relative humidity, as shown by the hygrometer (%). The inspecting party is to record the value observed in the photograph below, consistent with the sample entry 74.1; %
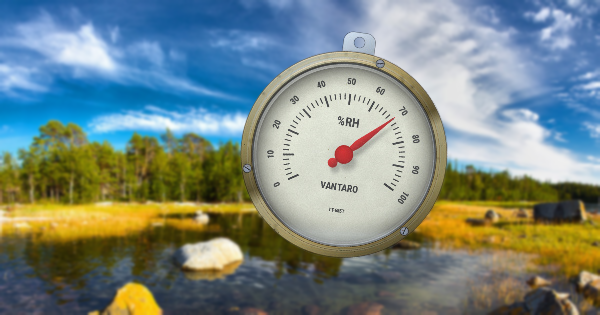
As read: 70; %
